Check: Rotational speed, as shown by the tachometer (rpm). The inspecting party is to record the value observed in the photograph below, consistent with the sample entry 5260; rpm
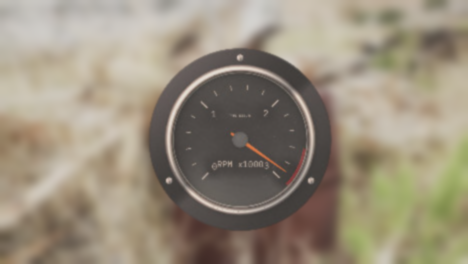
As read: 2900; rpm
